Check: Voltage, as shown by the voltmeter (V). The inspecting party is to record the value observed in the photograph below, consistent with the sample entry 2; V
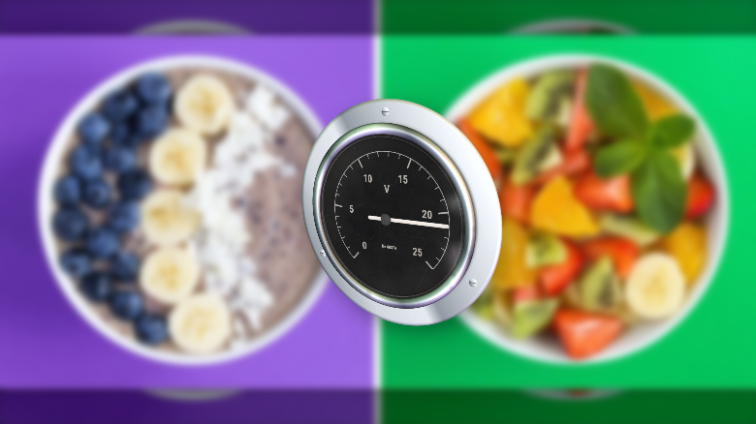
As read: 21; V
